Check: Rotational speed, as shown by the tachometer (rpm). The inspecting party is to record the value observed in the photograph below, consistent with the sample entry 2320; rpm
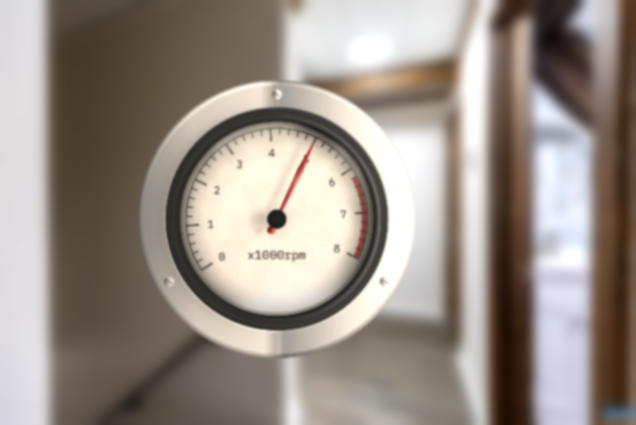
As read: 5000; rpm
